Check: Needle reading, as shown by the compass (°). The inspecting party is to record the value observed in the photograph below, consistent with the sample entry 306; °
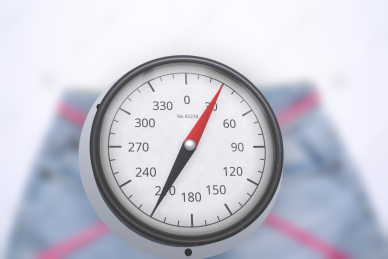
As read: 30; °
